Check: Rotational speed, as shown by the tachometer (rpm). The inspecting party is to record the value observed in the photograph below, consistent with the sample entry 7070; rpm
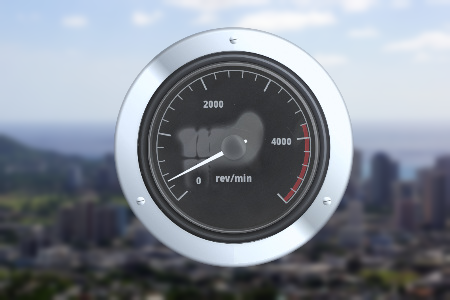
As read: 300; rpm
